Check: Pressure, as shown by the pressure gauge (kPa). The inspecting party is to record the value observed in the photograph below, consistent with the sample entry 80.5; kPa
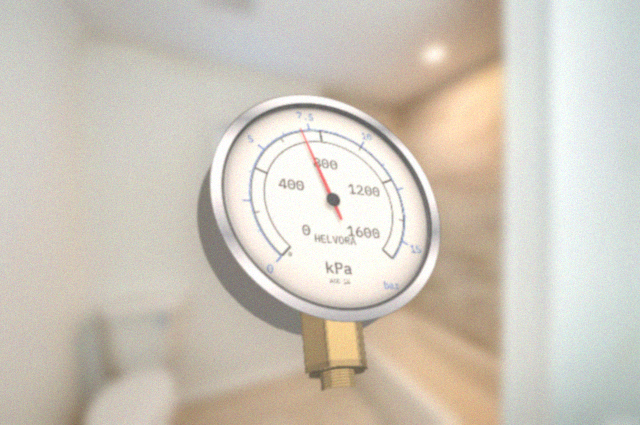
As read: 700; kPa
